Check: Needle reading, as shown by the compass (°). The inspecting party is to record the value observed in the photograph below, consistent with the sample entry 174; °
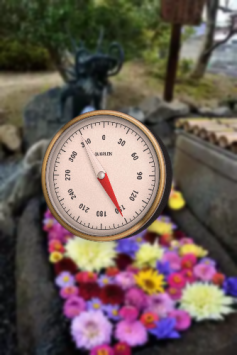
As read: 150; °
